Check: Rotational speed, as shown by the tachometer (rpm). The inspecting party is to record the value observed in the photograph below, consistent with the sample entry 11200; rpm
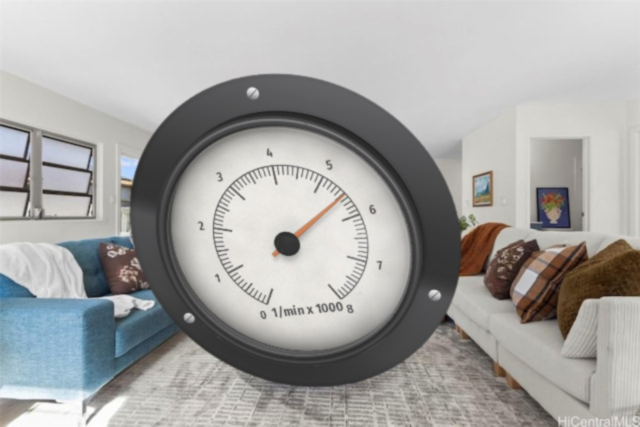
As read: 5500; rpm
